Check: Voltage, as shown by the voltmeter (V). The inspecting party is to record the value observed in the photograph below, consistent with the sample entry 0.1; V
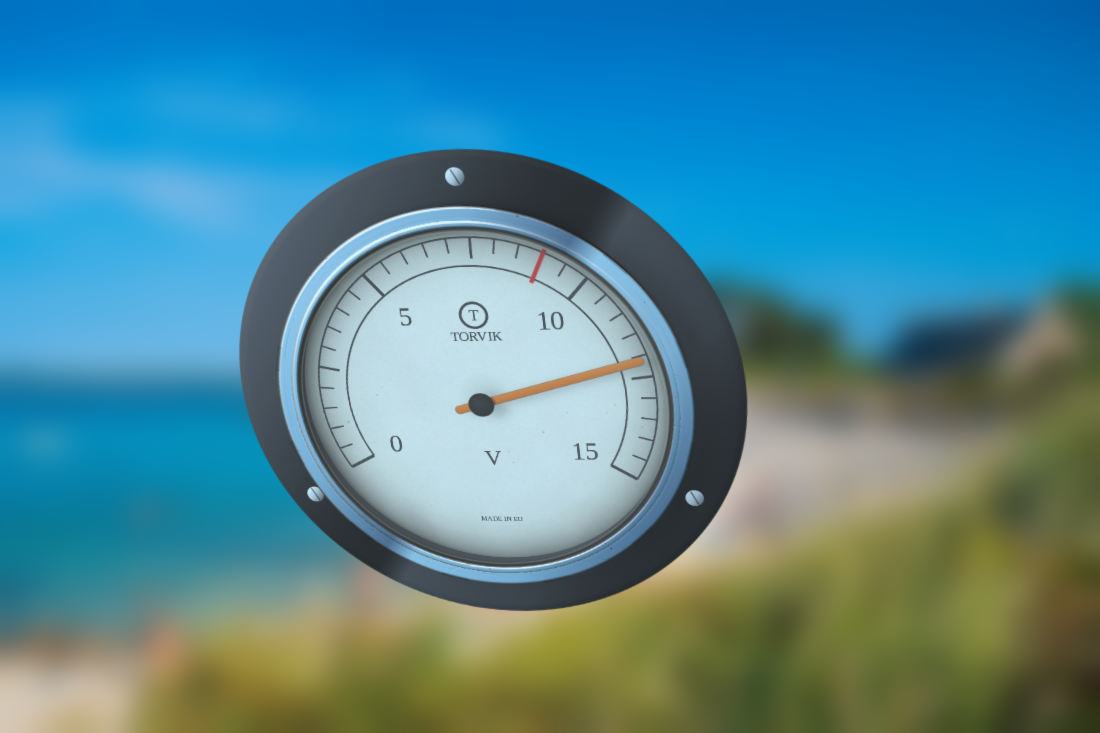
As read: 12; V
